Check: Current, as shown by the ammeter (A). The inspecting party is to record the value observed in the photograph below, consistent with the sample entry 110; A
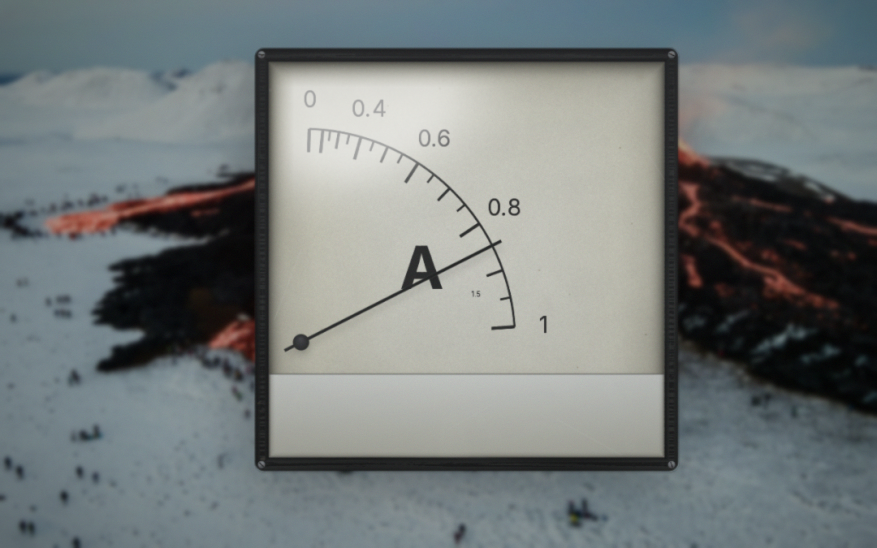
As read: 0.85; A
